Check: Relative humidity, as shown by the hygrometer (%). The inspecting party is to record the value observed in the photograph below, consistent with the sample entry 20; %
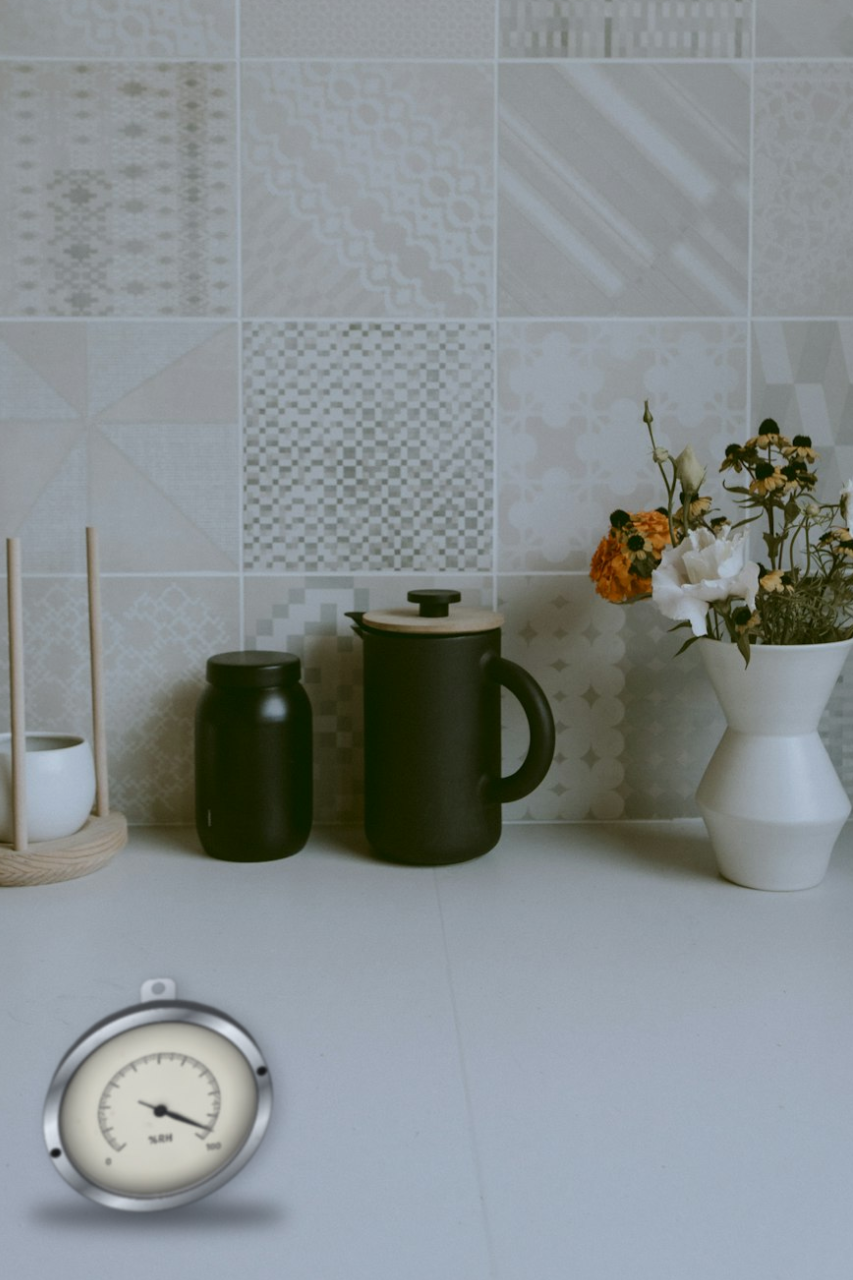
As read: 95; %
